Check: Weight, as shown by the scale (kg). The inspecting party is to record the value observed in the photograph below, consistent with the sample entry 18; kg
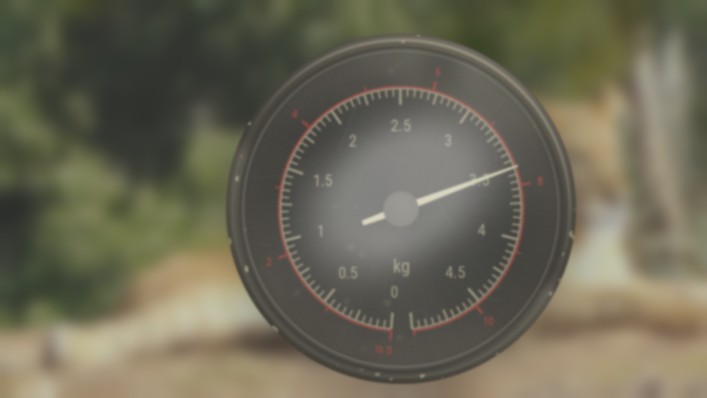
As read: 3.5; kg
